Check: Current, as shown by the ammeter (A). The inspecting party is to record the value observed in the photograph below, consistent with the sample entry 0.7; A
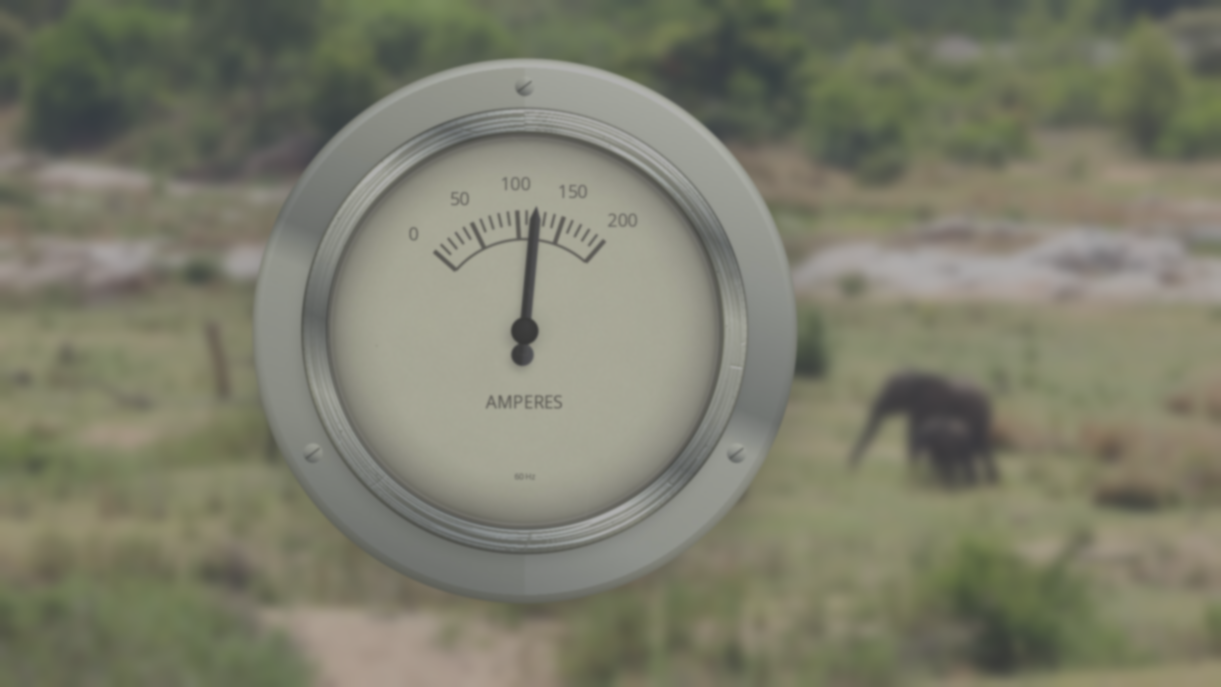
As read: 120; A
